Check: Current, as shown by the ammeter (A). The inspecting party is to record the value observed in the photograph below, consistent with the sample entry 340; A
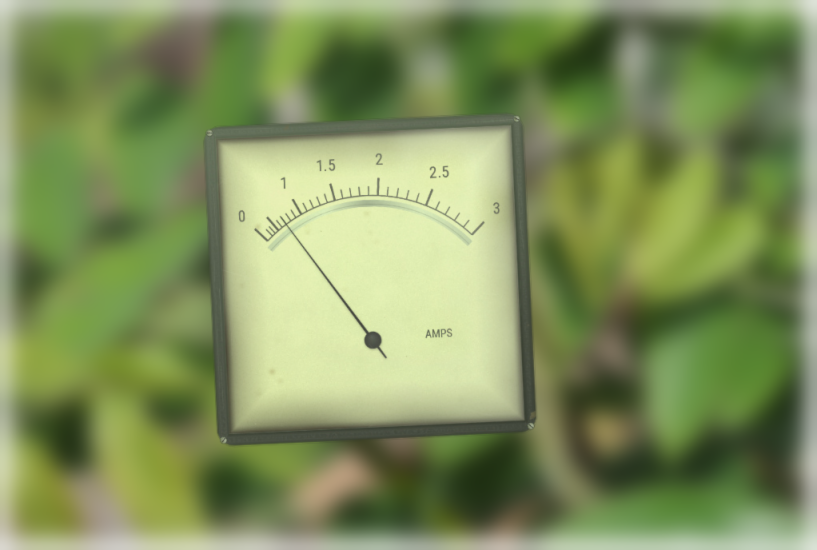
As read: 0.7; A
